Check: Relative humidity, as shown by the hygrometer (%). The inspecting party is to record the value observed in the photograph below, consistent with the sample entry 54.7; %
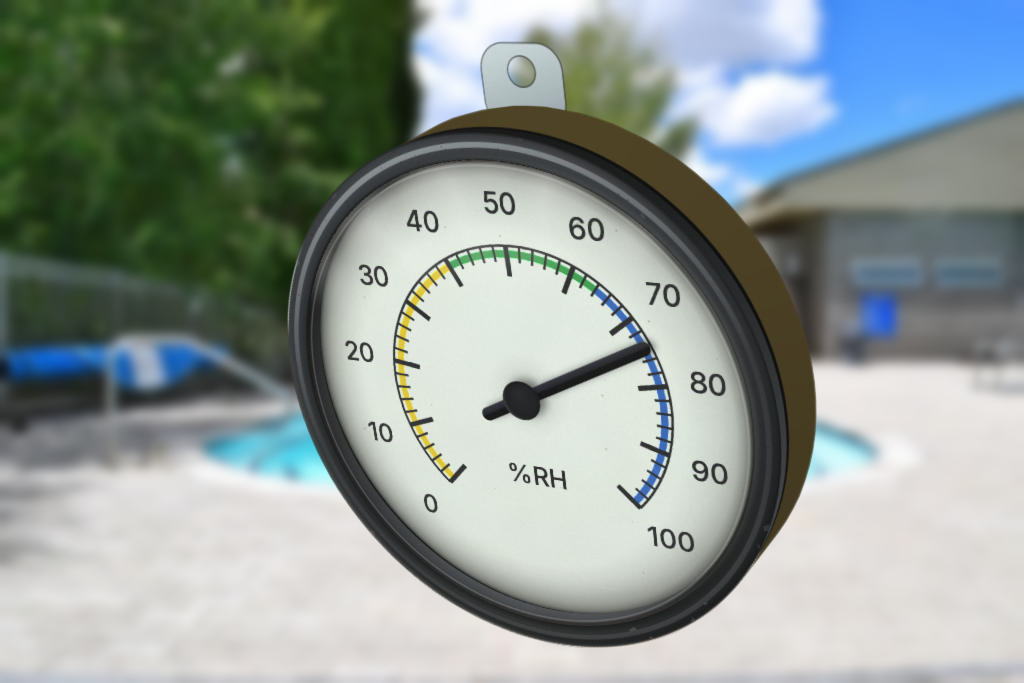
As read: 74; %
